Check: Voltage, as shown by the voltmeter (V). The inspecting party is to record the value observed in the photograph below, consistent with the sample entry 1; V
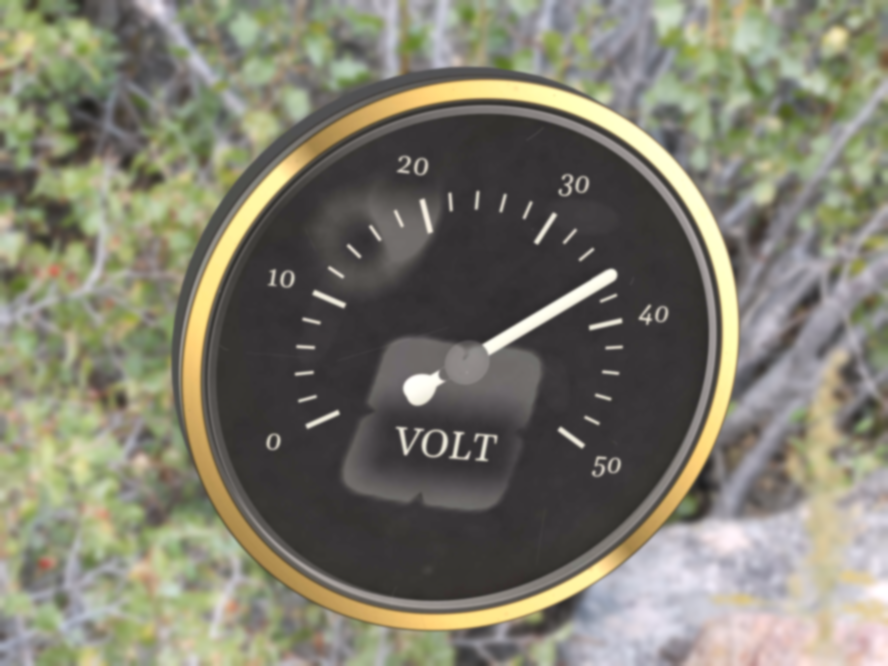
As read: 36; V
